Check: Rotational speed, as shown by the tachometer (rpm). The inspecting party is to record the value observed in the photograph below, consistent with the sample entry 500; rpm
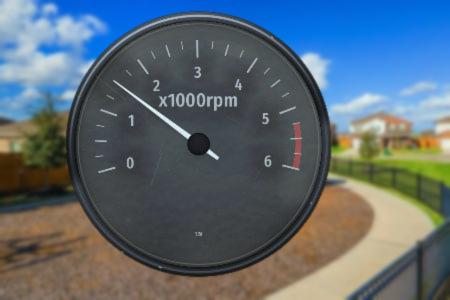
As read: 1500; rpm
